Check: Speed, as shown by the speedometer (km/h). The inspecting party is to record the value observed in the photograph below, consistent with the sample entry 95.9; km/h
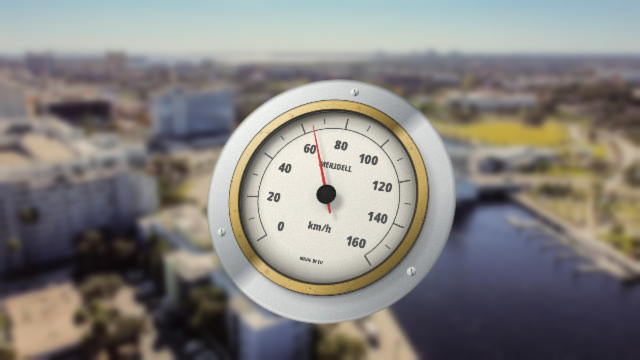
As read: 65; km/h
